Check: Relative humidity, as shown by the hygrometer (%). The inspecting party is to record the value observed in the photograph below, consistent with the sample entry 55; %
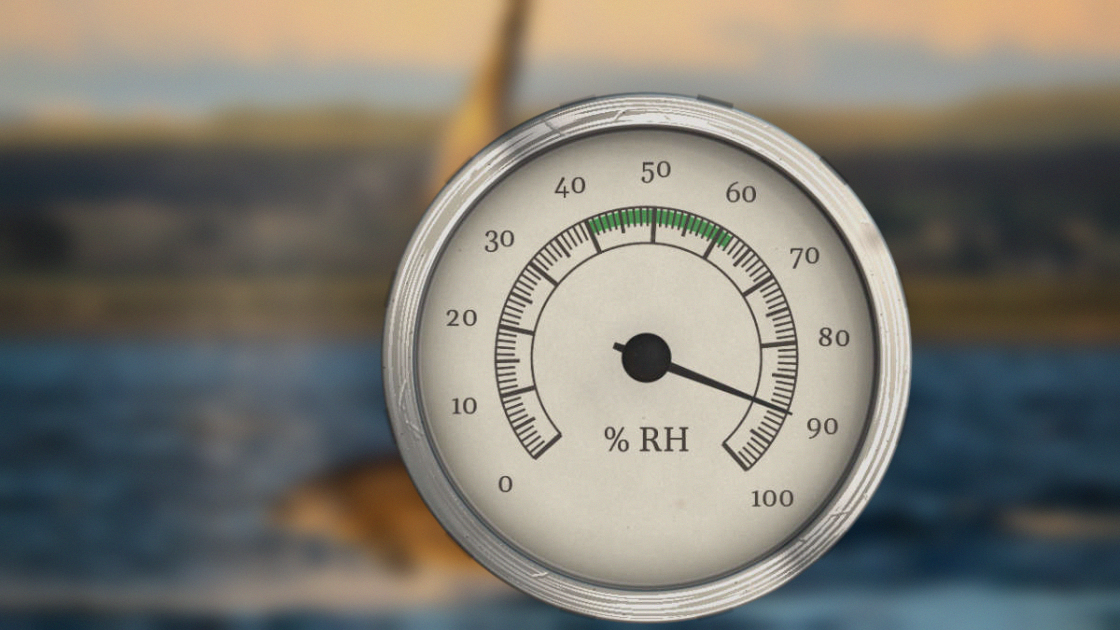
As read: 90; %
